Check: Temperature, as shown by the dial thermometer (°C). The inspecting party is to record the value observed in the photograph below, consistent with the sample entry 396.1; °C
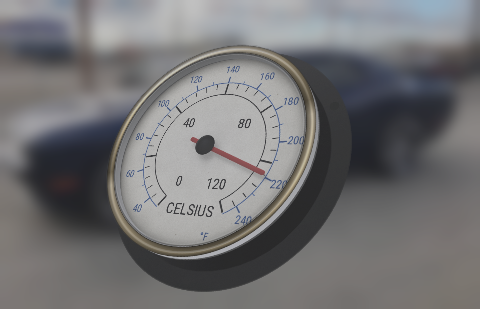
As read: 104; °C
